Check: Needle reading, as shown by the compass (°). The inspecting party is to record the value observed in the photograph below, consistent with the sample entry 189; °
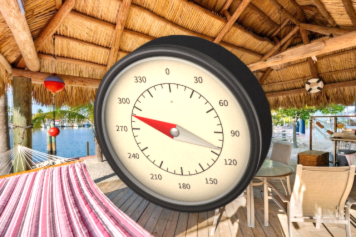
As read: 290; °
